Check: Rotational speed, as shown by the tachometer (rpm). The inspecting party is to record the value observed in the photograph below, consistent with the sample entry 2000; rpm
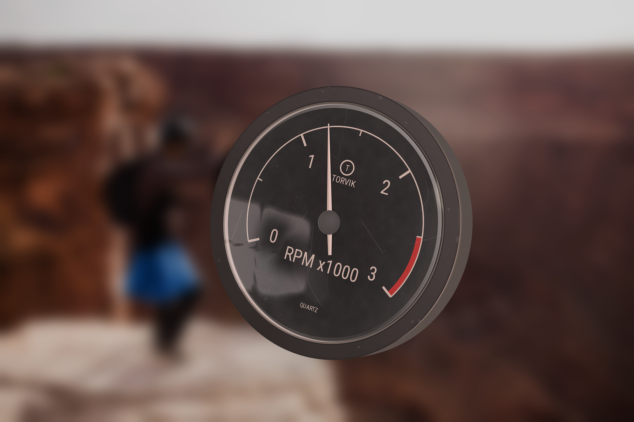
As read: 1250; rpm
